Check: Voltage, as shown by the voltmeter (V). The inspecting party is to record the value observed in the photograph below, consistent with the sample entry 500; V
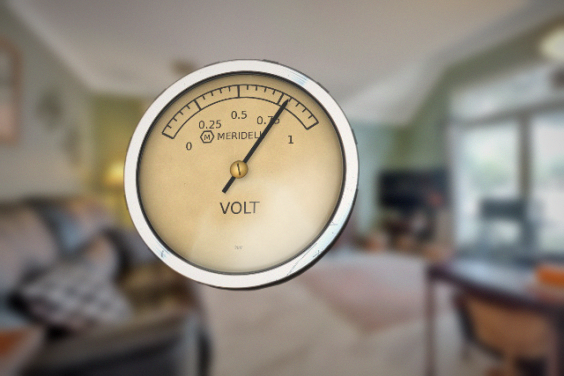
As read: 0.8; V
